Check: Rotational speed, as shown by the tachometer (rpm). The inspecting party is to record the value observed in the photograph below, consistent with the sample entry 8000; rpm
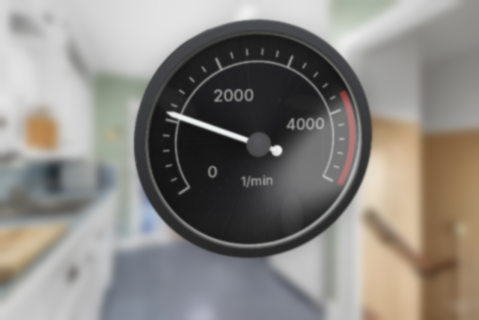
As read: 1100; rpm
